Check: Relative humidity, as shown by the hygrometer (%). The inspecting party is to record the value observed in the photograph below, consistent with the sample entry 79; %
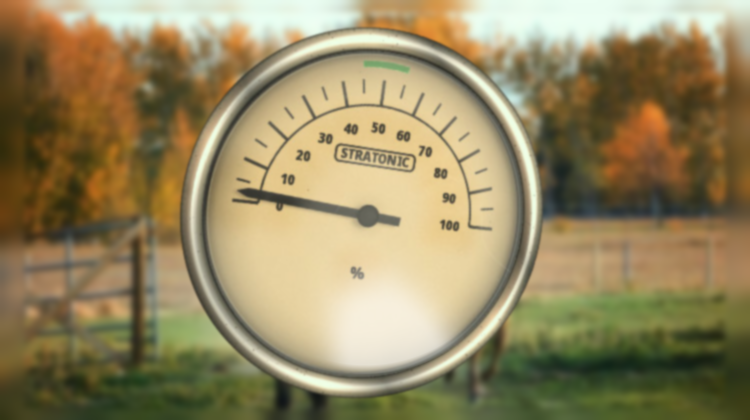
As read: 2.5; %
